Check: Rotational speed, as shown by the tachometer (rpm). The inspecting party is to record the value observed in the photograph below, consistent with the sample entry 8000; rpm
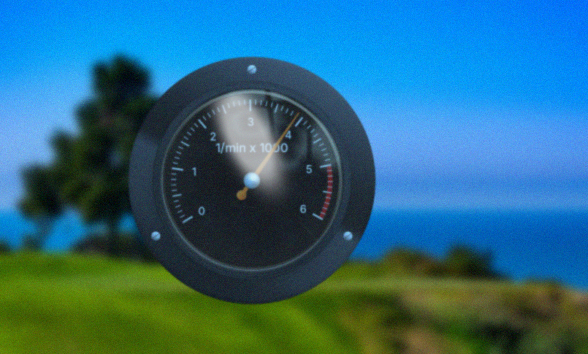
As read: 3900; rpm
